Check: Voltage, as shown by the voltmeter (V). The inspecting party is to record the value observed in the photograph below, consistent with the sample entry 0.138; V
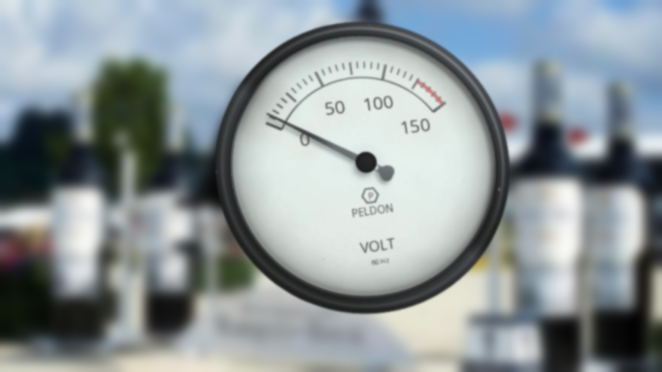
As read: 5; V
